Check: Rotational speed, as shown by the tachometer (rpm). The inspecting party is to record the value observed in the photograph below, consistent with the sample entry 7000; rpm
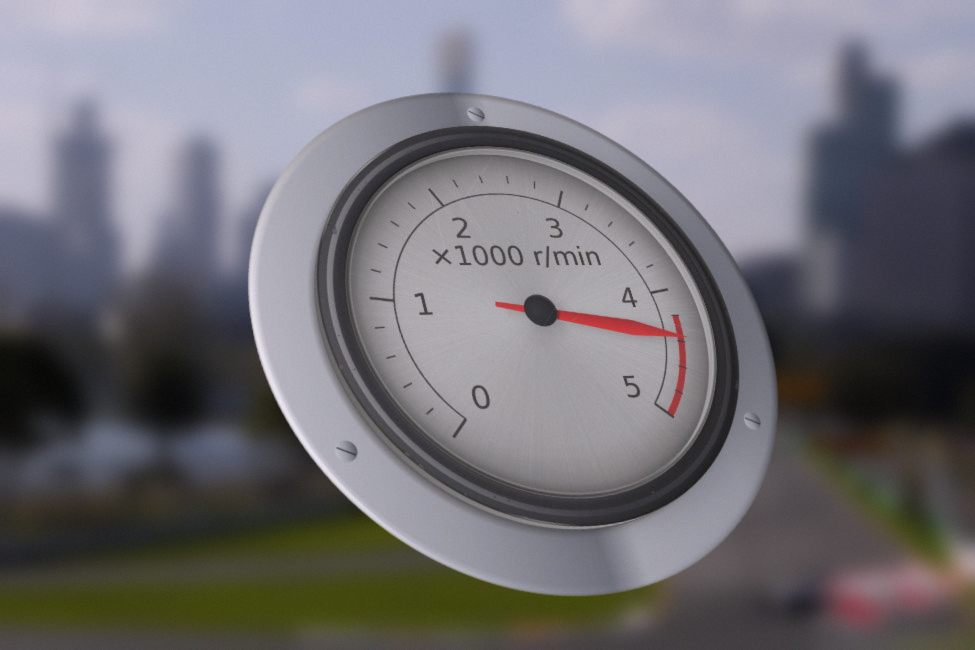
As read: 4400; rpm
